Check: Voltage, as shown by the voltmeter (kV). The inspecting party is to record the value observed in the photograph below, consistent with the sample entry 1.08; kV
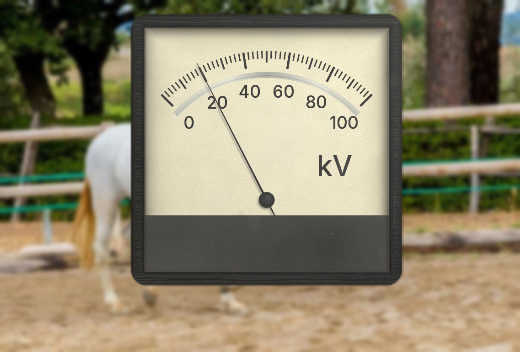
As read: 20; kV
